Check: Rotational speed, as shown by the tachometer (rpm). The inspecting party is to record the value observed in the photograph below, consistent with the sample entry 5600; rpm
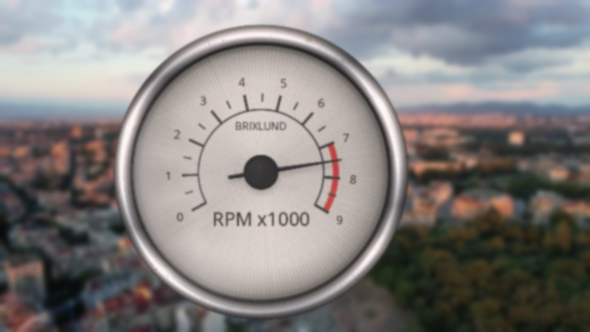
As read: 7500; rpm
